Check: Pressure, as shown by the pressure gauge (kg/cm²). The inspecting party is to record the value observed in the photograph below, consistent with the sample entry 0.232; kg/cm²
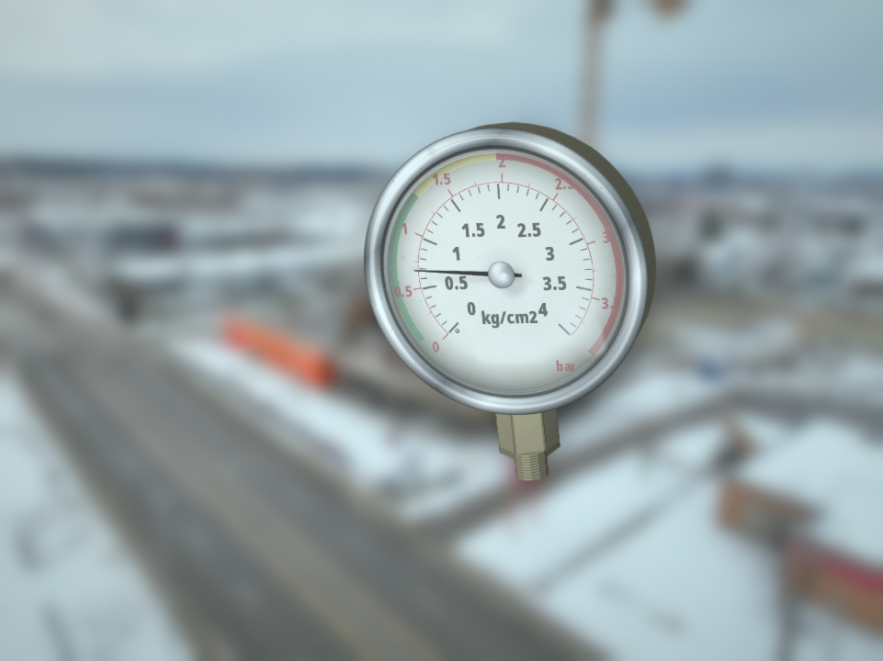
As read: 0.7; kg/cm²
